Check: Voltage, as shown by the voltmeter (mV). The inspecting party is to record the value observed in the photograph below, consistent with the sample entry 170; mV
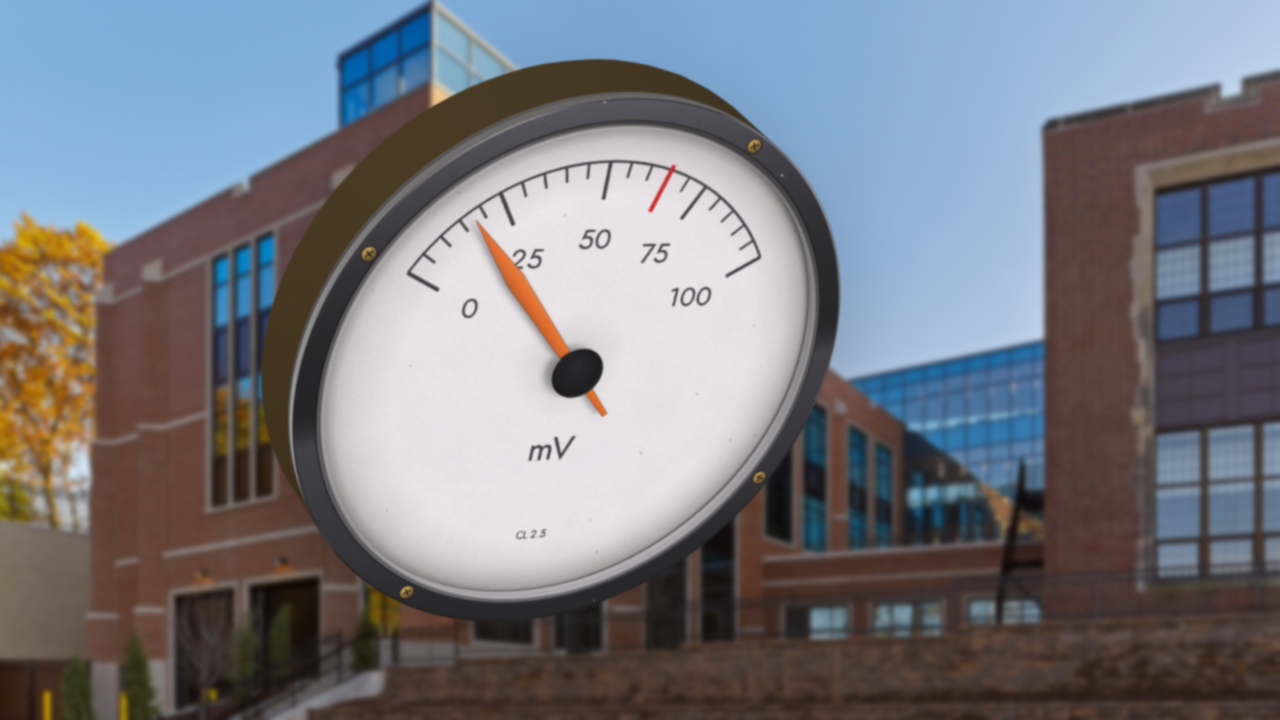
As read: 17.5; mV
